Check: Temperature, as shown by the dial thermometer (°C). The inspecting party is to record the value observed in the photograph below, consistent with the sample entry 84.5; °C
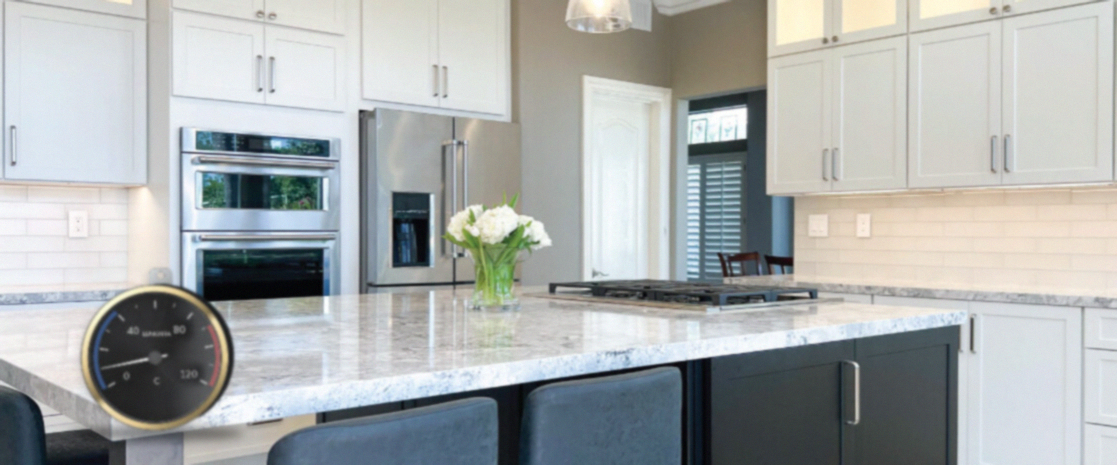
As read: 10; °C
